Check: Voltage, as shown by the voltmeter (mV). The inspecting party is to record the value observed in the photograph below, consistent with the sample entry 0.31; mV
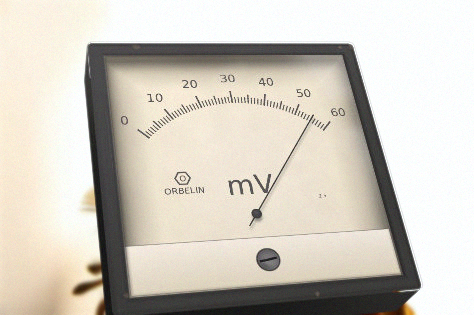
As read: 55; mV
